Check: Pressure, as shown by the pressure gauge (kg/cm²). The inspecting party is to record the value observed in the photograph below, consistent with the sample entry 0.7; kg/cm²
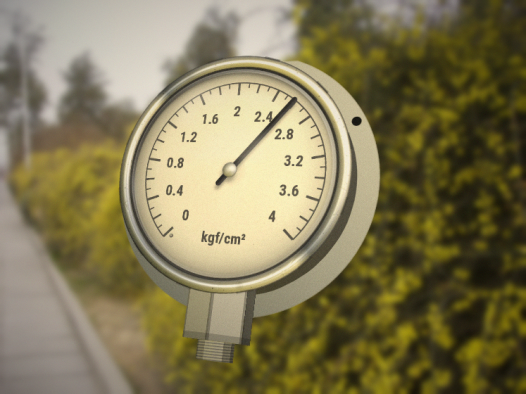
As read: 2.6; kg/cm²
